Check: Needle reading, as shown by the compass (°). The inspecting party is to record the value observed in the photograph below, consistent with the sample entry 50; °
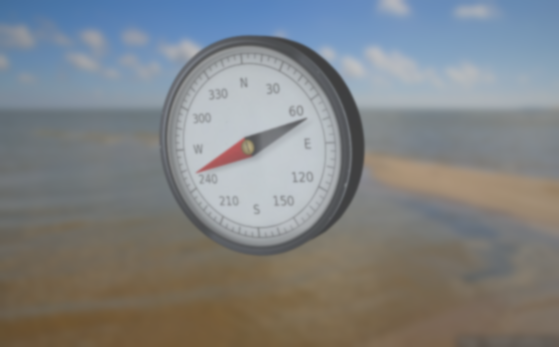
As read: 250; °
